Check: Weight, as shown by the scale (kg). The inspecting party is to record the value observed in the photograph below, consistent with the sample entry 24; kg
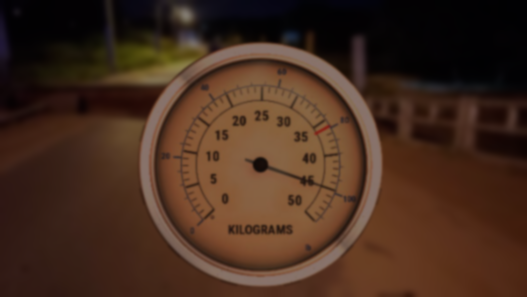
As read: 45; kg
